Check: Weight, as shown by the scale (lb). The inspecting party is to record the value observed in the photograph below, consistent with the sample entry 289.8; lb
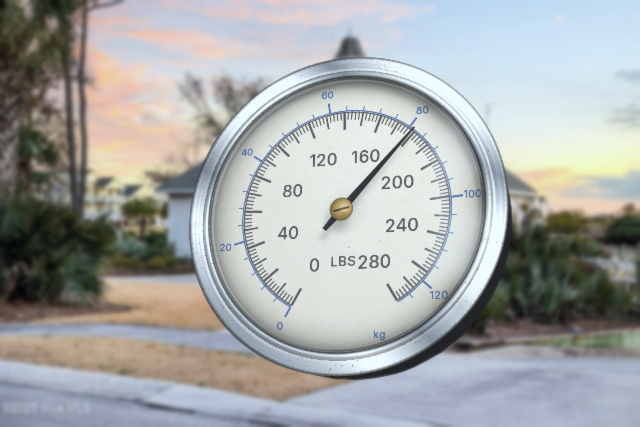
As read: 180; lb
